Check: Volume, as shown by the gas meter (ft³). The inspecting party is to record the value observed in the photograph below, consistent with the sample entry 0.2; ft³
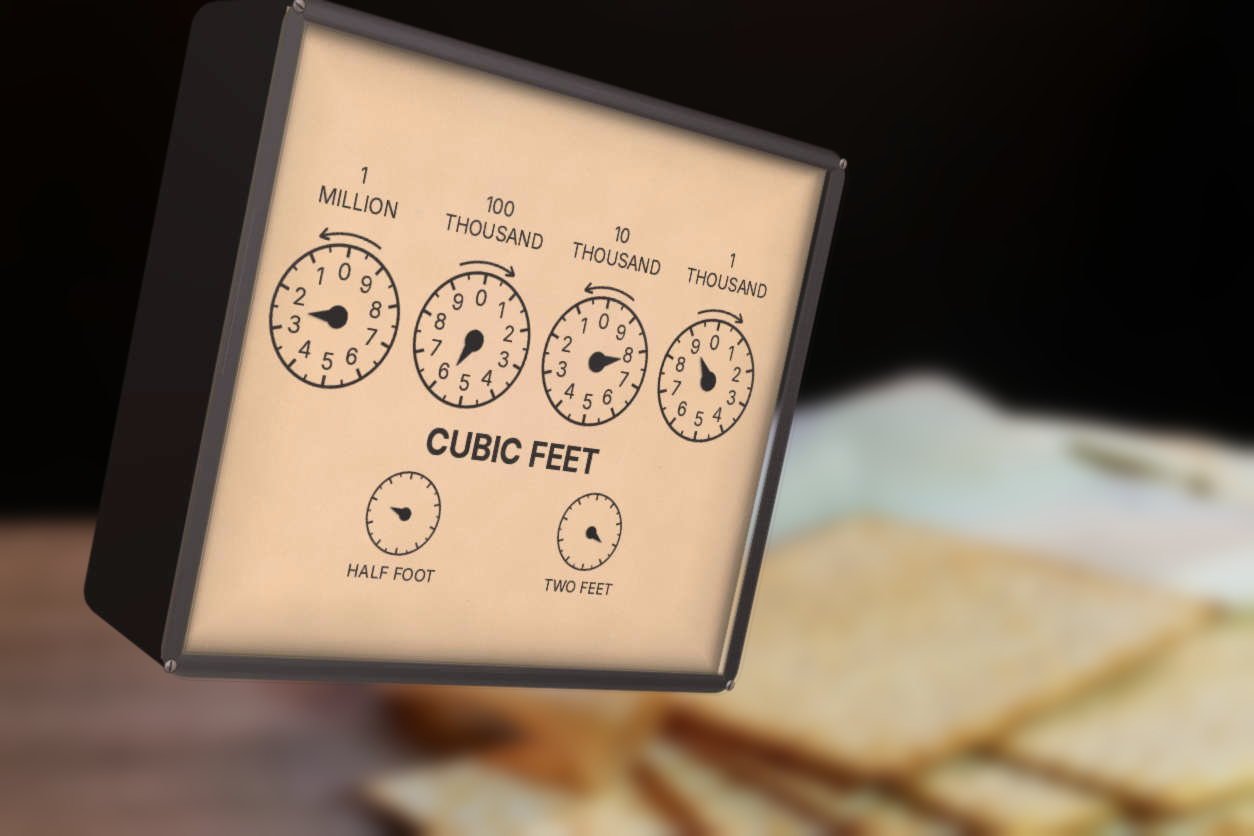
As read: 257900; ft³
